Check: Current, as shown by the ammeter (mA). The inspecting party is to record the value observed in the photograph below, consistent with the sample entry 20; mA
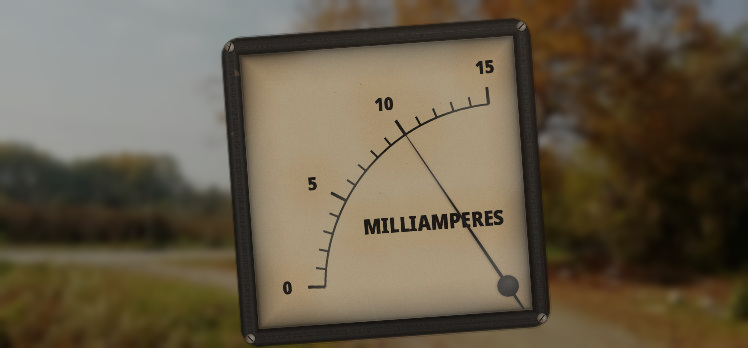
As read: 10; mA
